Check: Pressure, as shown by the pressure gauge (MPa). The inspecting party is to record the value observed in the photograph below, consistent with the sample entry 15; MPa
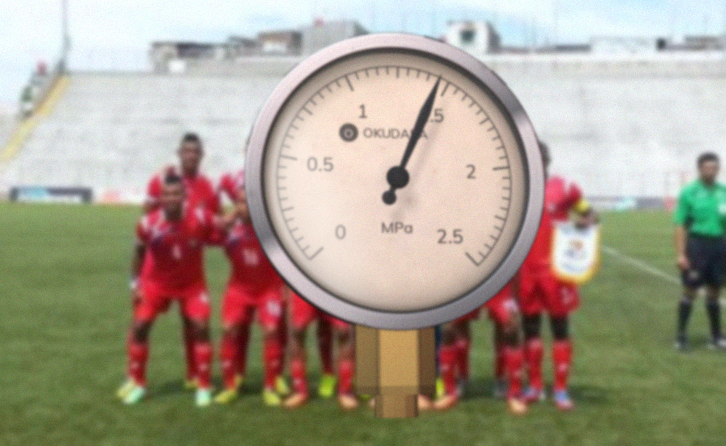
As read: 1.45; MPa
